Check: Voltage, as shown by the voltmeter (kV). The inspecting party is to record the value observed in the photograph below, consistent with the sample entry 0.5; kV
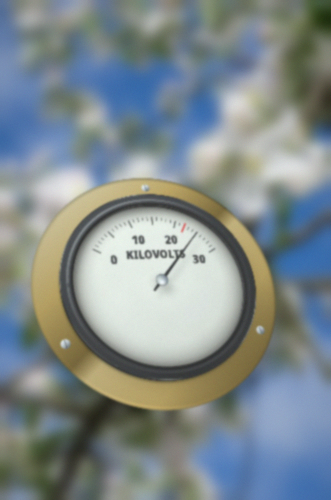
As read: 25; kV
